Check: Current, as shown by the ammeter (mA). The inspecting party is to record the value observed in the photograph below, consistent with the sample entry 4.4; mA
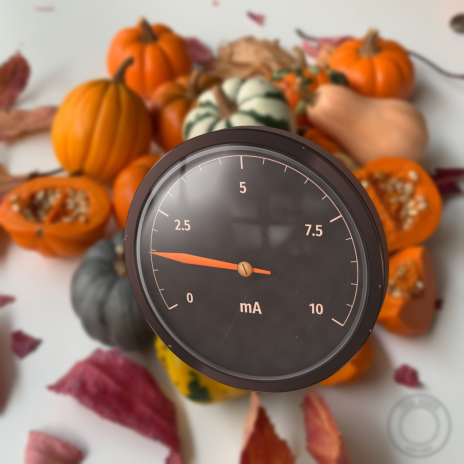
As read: 1.5; mA
